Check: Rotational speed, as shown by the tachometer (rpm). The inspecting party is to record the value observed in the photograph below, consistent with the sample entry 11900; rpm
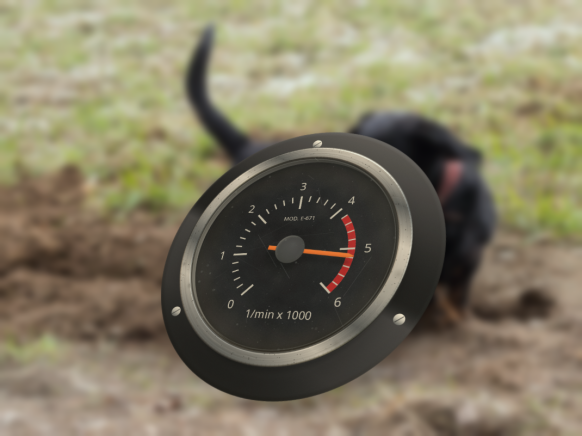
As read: 5200; rpm
